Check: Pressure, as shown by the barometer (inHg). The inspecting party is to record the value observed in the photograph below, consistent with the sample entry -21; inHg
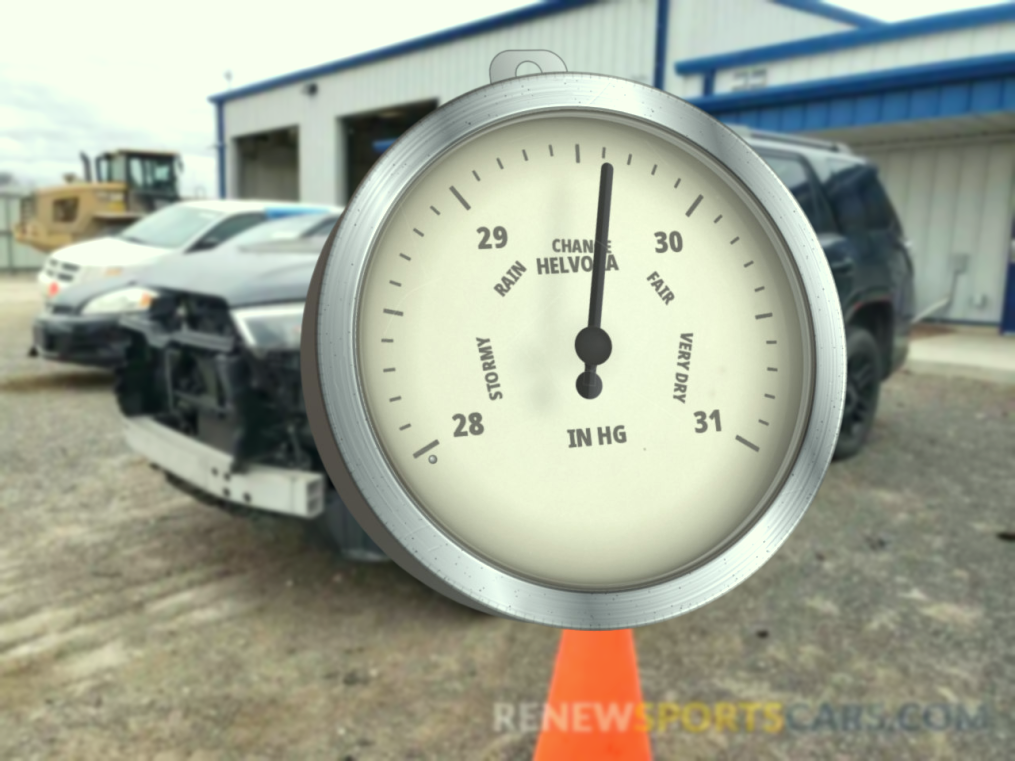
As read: 29.6; inHg
